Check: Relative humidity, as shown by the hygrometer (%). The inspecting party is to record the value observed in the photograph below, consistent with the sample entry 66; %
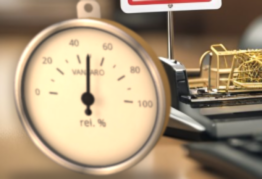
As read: 50; %
